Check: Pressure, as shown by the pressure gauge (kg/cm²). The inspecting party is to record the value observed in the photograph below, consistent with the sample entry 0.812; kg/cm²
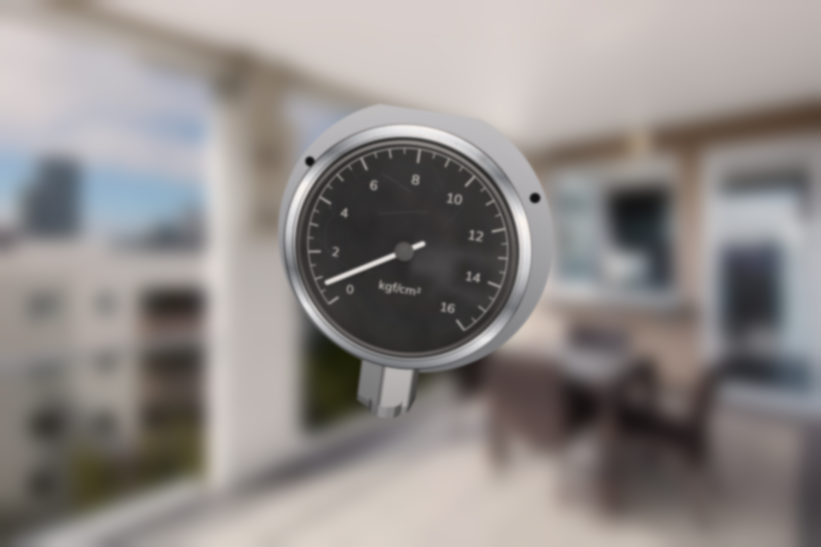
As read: 0.75; kg/cm²
